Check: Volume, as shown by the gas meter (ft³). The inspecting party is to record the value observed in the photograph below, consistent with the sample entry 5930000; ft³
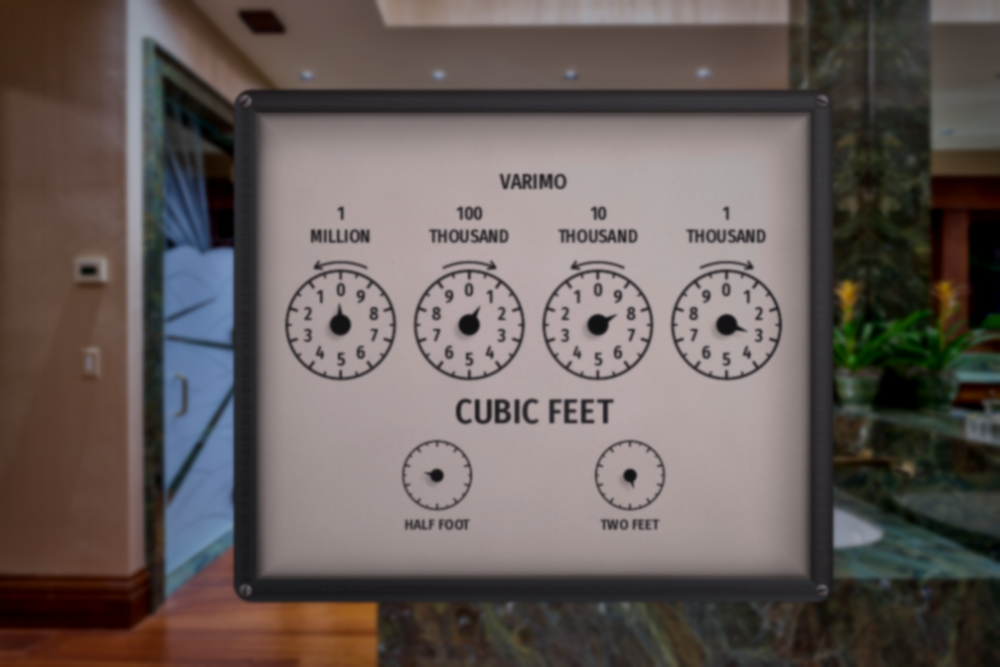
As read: 8300; ft³
